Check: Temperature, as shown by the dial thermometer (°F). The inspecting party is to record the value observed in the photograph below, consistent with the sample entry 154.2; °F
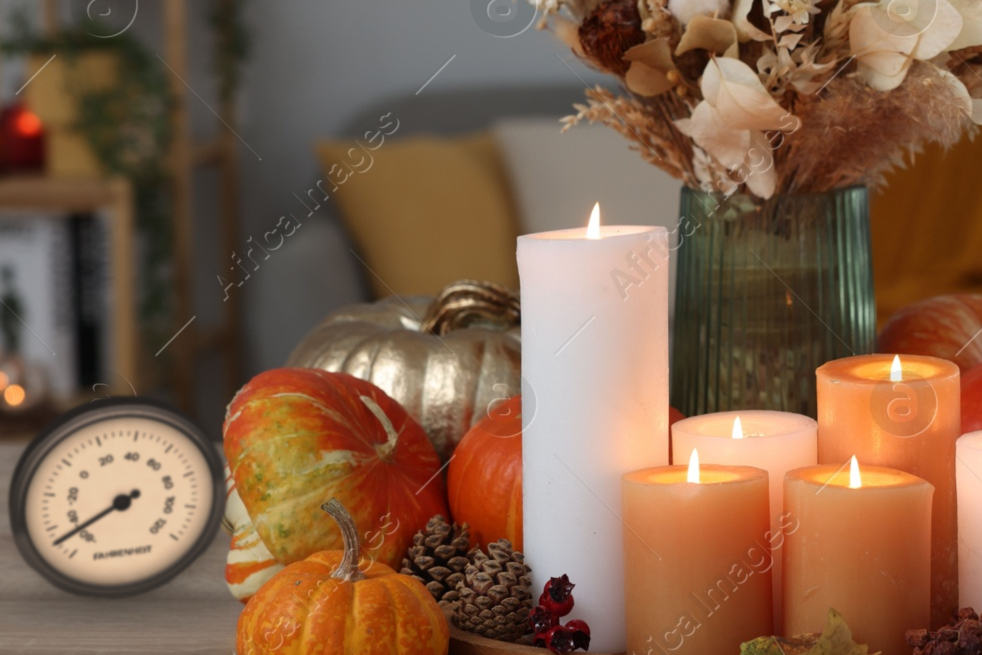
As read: -48; °F
